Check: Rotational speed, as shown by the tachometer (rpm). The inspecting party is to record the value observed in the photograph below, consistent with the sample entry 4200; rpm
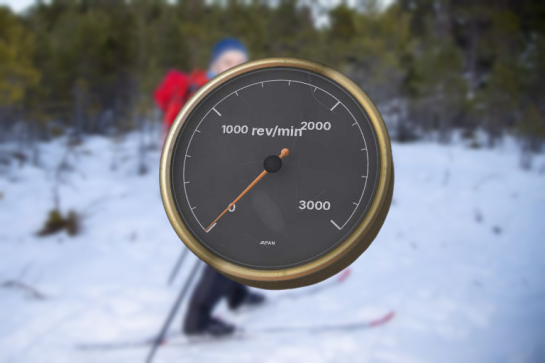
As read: 0; rpm
